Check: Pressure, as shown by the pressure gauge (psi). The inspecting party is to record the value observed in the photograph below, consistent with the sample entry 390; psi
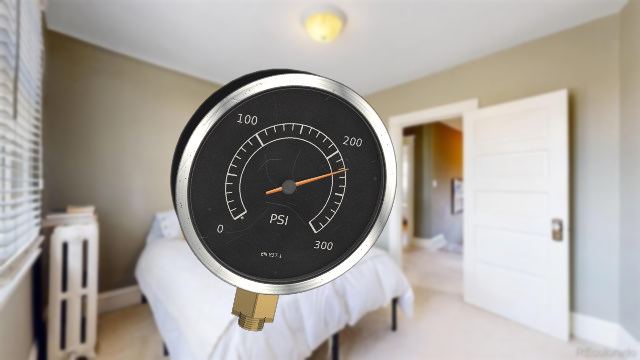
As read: 220; psi
